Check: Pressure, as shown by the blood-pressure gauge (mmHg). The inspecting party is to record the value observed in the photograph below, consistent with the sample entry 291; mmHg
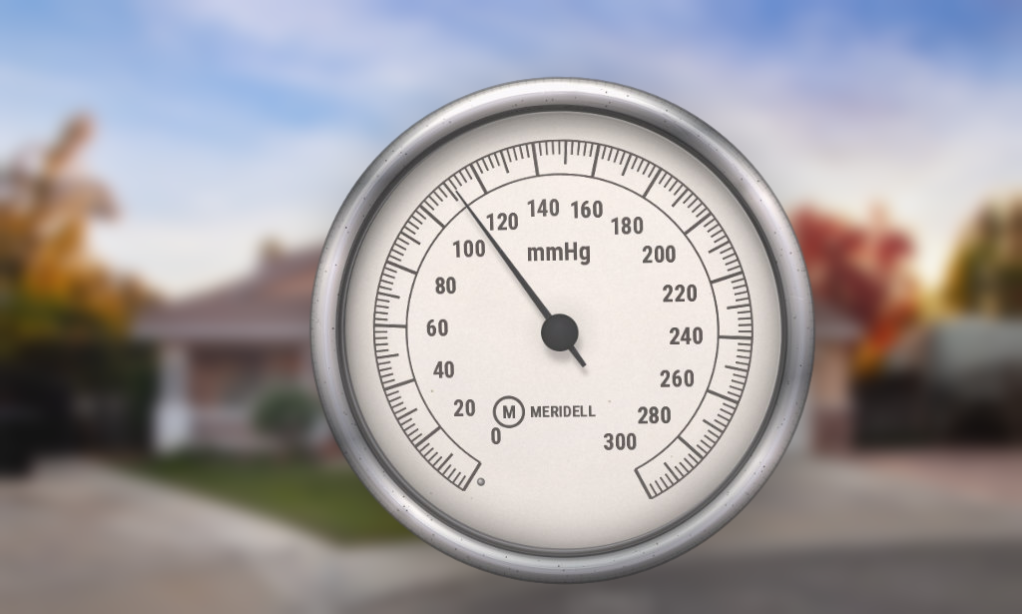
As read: 112; mmHg
